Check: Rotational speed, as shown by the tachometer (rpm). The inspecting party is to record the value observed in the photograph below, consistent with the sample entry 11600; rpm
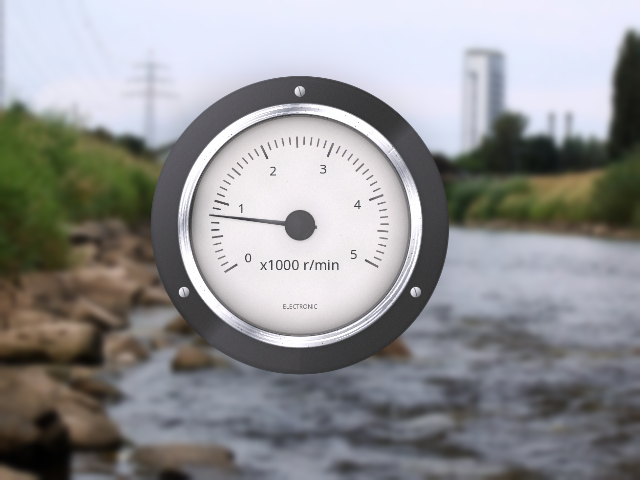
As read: 800; rpm
